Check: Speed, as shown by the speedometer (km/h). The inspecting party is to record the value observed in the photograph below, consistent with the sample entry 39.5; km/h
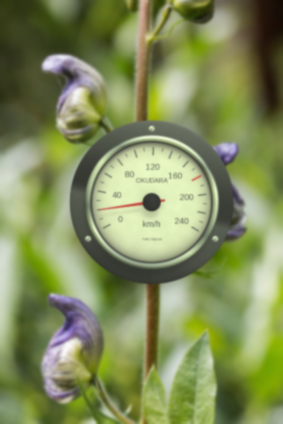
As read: 20; km/h
